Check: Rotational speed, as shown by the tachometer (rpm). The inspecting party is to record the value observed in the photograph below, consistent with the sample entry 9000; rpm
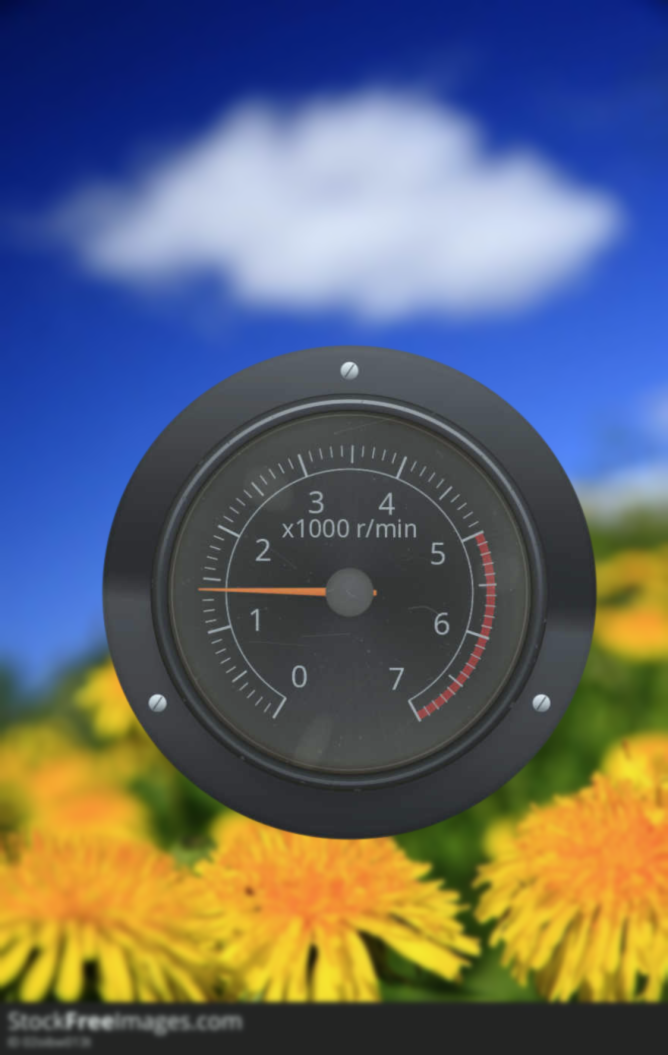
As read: 1400; rpm
